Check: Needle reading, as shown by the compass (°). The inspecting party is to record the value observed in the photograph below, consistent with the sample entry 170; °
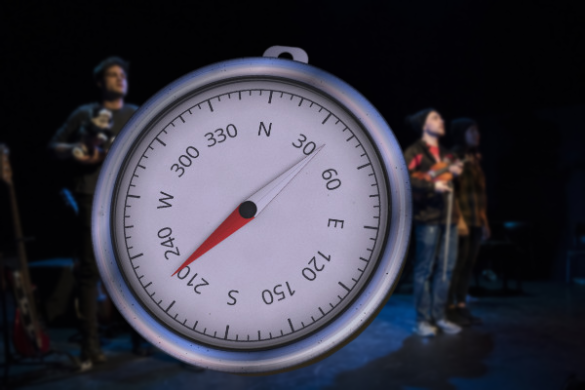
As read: 220; °
